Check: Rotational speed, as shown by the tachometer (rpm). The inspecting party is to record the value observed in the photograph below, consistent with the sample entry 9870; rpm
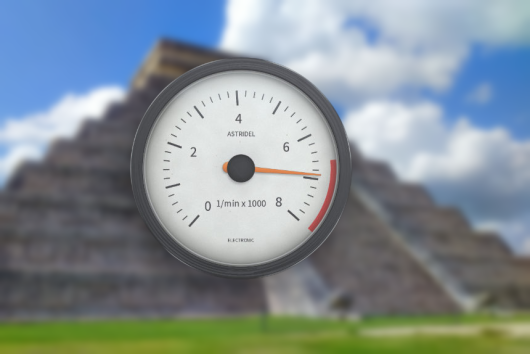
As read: 6900; rpm
